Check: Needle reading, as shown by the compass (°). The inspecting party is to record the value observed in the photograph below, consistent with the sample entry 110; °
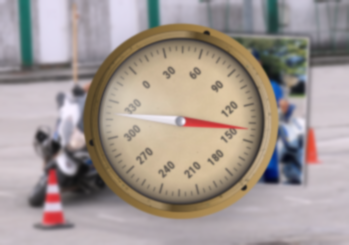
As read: 140; °
